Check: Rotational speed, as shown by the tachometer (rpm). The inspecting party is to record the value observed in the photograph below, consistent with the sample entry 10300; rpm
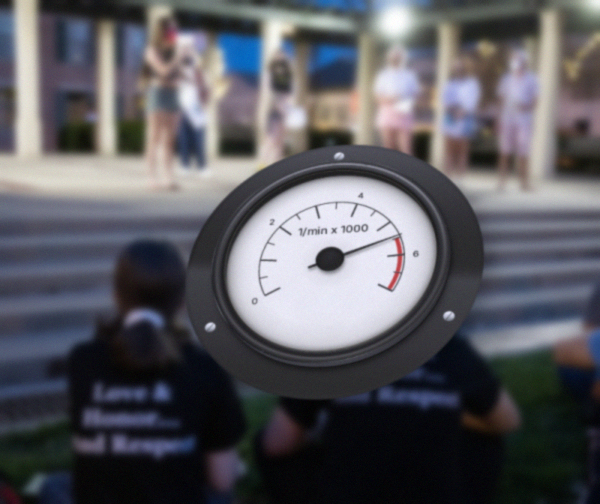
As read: 5500; rpm
